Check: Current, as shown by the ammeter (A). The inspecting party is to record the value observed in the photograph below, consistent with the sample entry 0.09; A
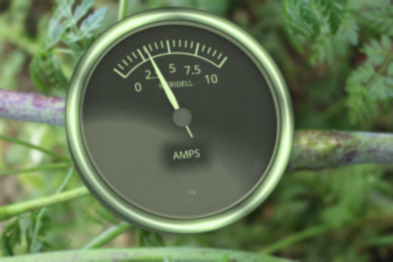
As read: 3; A
